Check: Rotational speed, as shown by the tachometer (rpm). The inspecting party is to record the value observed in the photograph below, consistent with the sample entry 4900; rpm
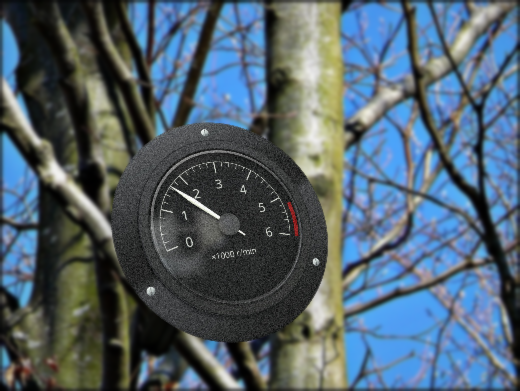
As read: 1600; rpm
